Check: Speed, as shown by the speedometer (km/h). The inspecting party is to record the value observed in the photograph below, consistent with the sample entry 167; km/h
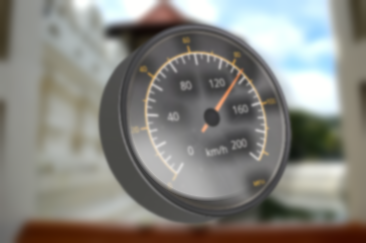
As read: 135; km/h
